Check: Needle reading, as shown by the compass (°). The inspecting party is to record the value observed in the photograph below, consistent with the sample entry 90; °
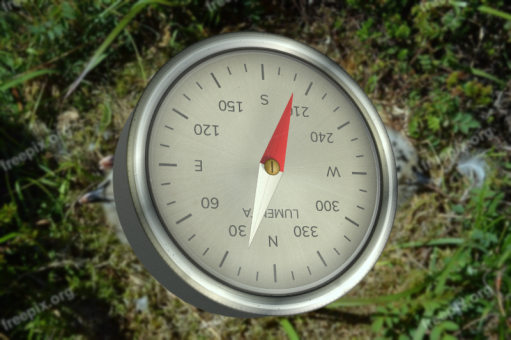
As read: 200; °
